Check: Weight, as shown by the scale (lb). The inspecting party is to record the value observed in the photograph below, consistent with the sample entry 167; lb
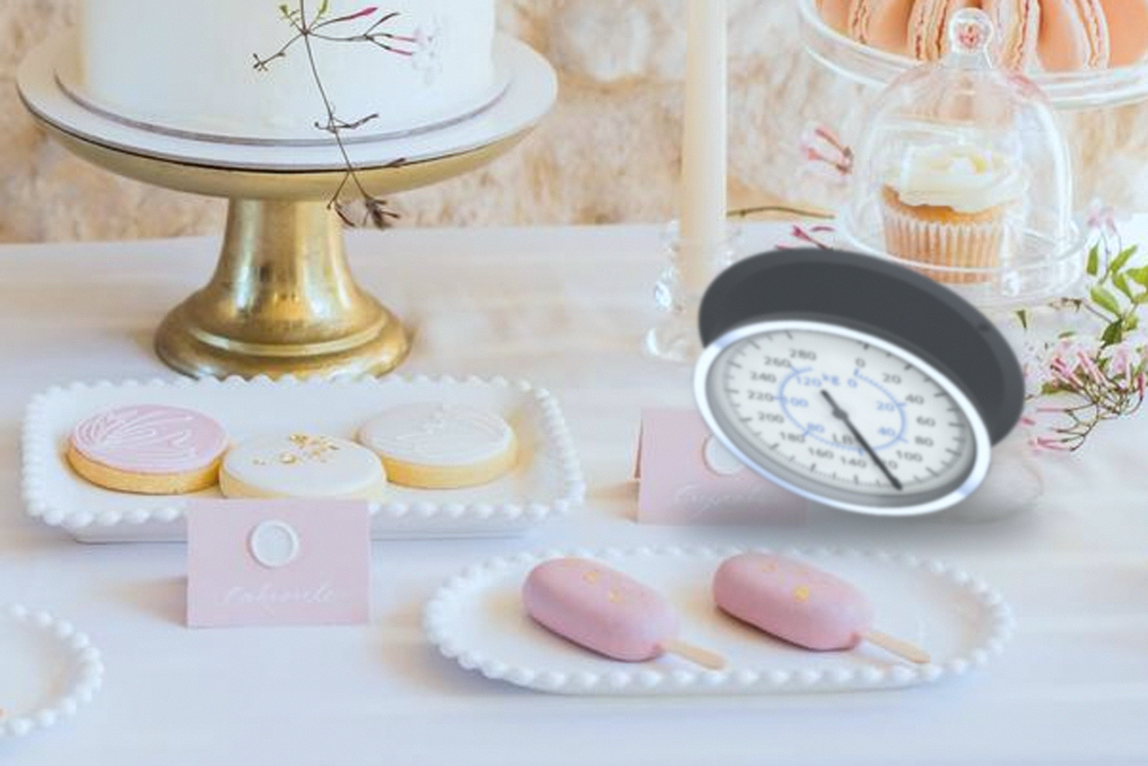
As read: 120; lb
